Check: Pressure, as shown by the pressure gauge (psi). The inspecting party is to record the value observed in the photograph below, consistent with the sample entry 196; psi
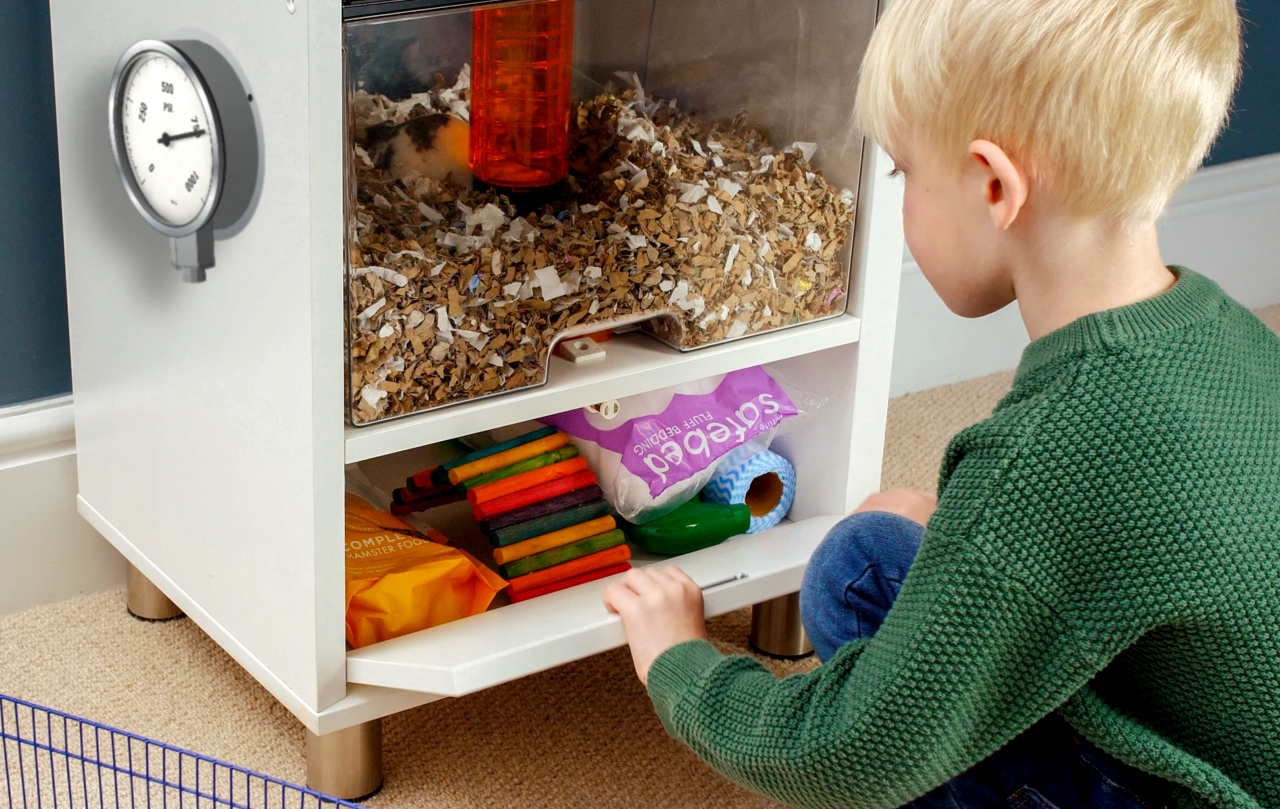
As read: 775; psi
